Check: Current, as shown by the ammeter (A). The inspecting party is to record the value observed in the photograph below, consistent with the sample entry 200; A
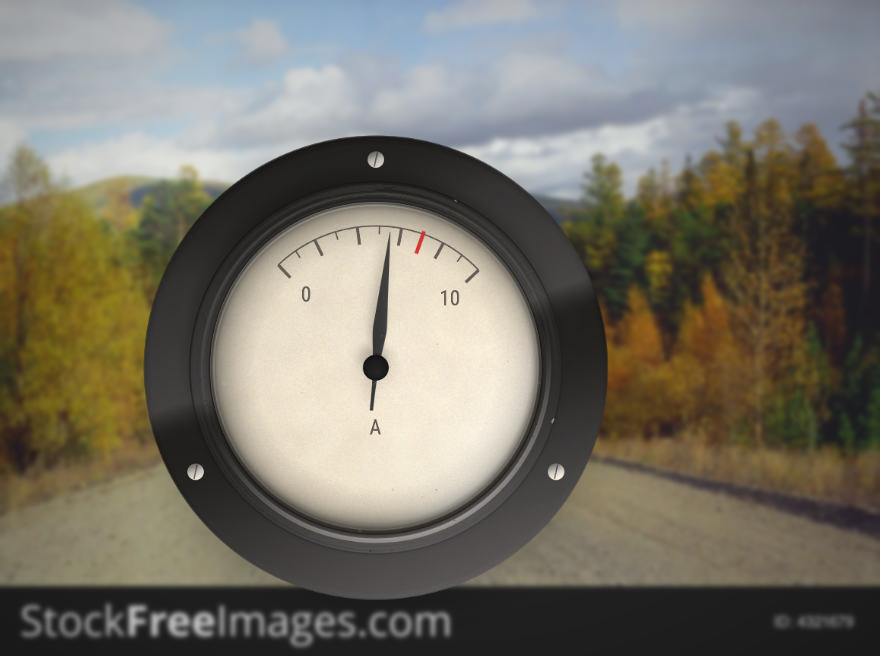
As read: 5.5; A
